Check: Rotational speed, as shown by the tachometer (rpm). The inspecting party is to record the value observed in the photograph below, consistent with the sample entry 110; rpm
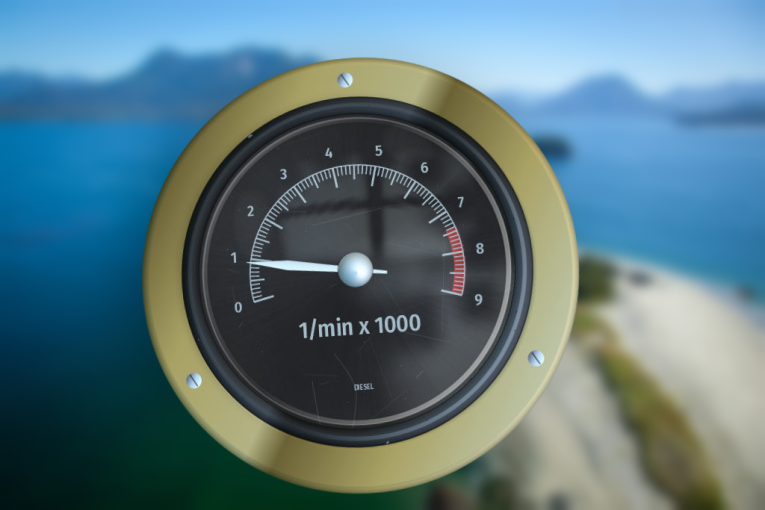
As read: 900; rpm
